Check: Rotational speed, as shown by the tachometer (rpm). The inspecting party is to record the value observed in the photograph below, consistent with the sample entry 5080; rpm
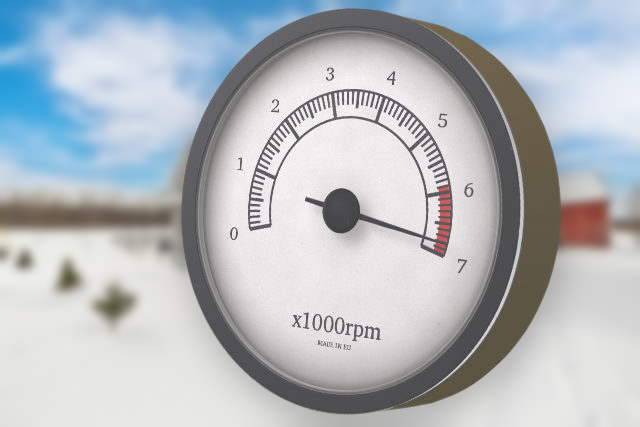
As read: 6800; rpm
